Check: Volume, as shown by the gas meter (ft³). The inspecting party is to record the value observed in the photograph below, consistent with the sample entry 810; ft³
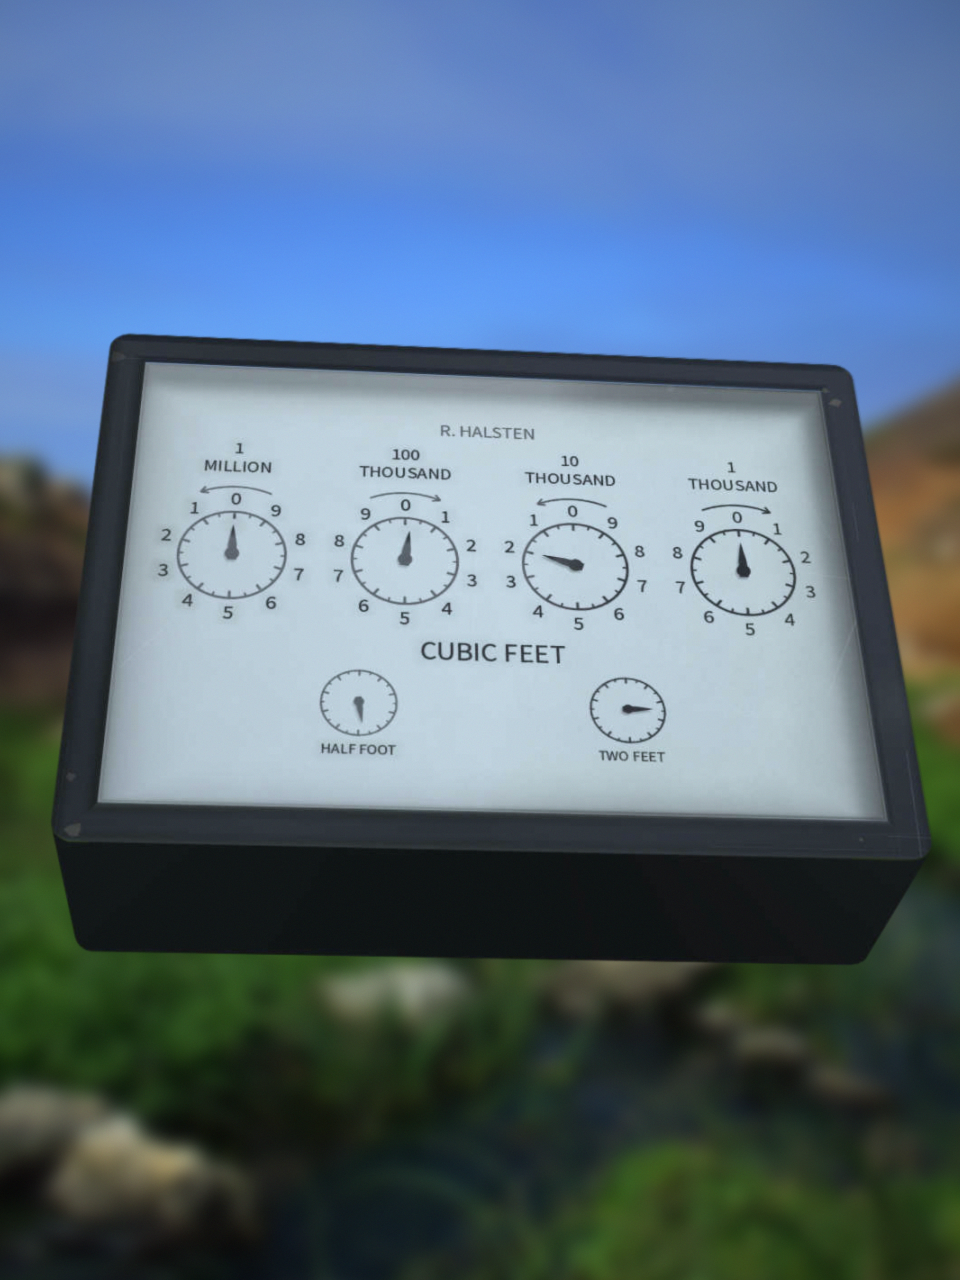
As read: 2000; ft³
